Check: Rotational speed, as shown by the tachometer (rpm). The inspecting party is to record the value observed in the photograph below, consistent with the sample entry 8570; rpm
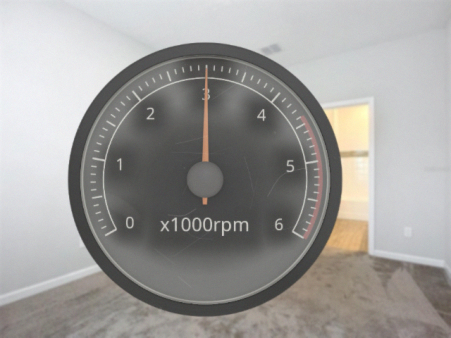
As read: 3000; rpm
